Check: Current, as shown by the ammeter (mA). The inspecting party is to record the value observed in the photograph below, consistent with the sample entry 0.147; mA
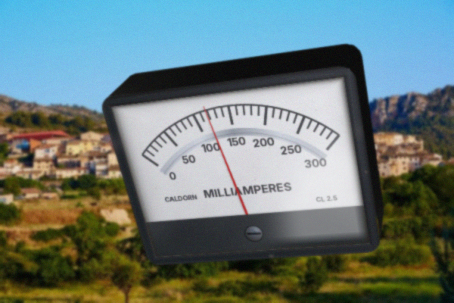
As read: 120; mA
